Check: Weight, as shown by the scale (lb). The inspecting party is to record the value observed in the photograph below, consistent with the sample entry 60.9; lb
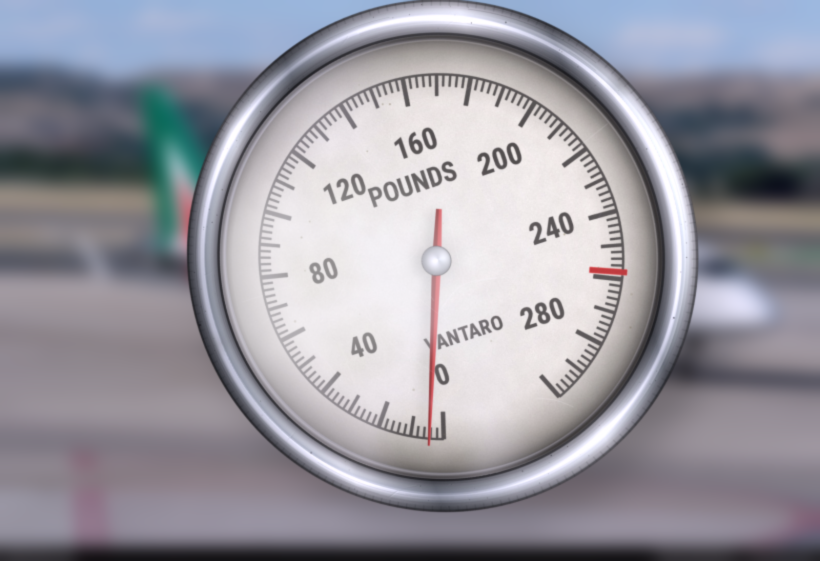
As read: 4; lb
